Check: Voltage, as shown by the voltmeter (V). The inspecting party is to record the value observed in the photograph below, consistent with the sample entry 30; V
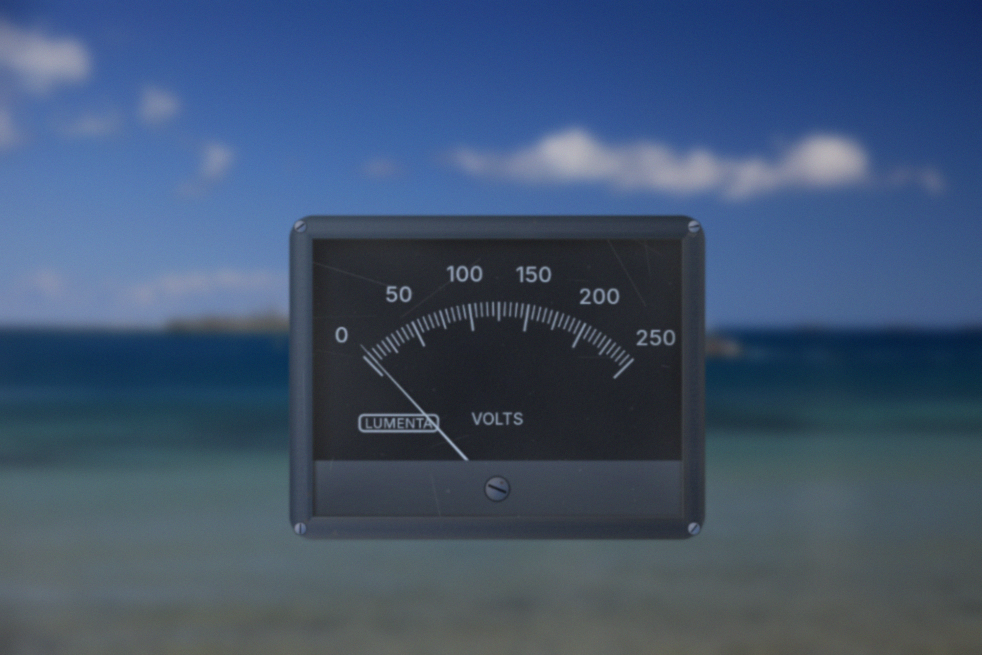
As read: 5; V
